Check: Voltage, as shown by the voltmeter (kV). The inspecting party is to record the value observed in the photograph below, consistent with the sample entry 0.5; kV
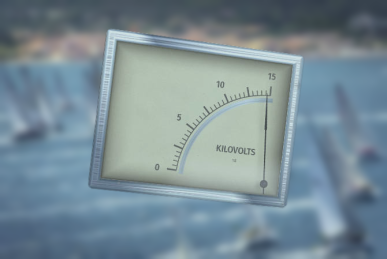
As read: 14.5; kV
